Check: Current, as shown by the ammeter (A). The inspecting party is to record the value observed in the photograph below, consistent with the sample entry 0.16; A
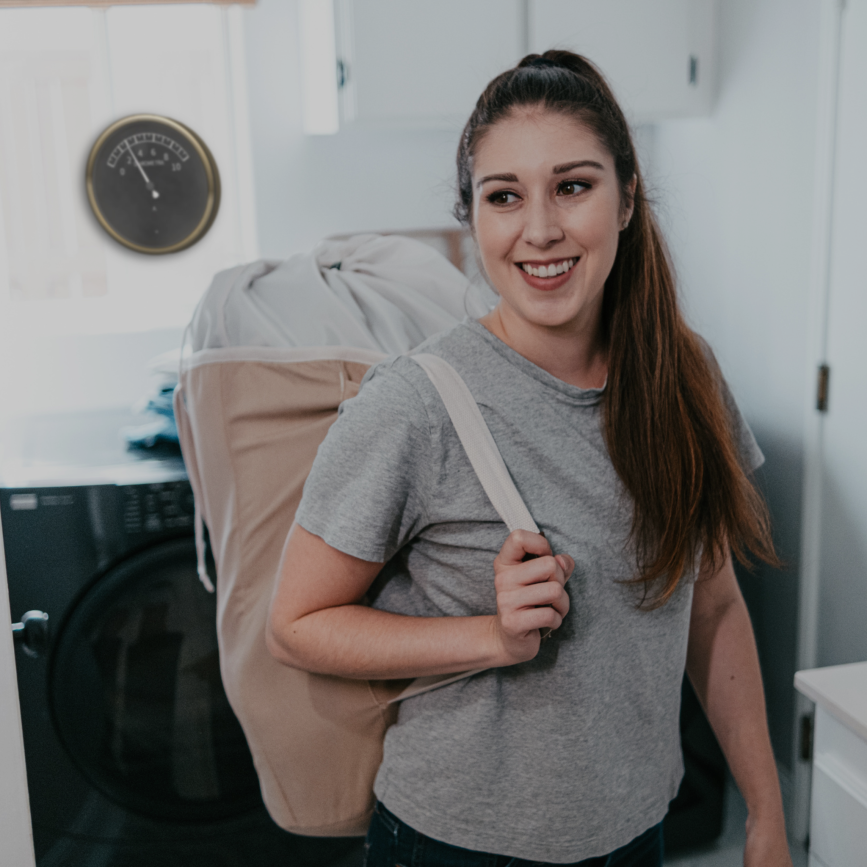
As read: 3; A
